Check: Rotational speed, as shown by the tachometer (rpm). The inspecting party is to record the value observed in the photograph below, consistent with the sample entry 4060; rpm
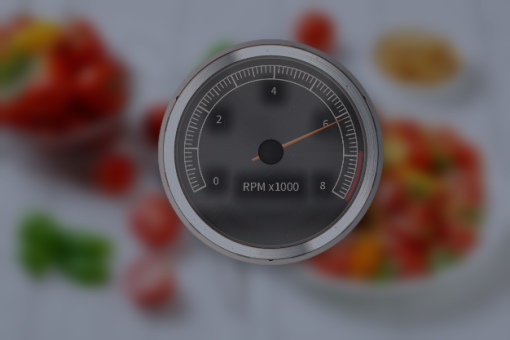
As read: 6100; rpm
